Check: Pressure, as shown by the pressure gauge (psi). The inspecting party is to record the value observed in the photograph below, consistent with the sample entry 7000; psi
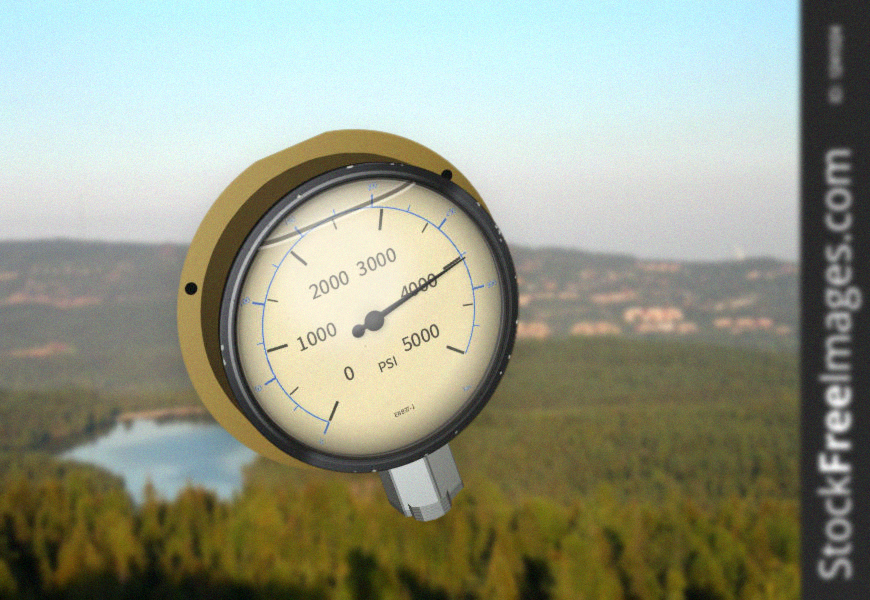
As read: 4000; psi
